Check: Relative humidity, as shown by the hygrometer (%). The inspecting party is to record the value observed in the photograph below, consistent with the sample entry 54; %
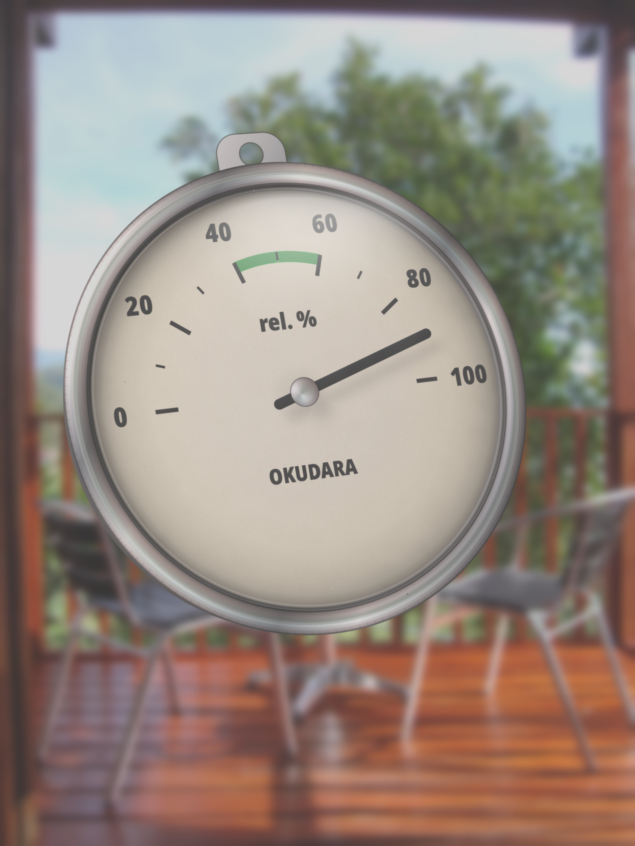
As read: 90; %
